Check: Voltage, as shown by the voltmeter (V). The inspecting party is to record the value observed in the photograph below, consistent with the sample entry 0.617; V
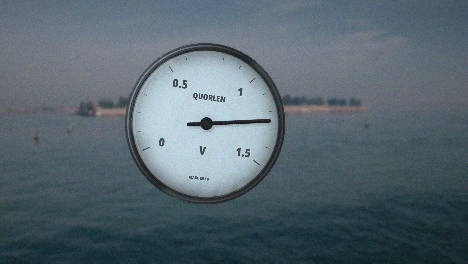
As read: 1.25; V
